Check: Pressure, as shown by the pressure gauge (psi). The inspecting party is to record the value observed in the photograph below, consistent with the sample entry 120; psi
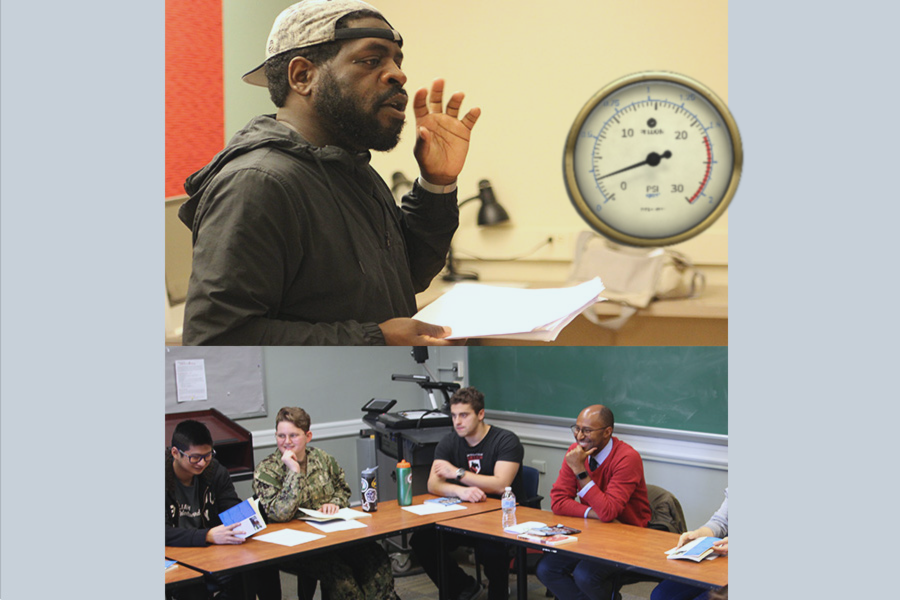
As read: 2.5; psi
